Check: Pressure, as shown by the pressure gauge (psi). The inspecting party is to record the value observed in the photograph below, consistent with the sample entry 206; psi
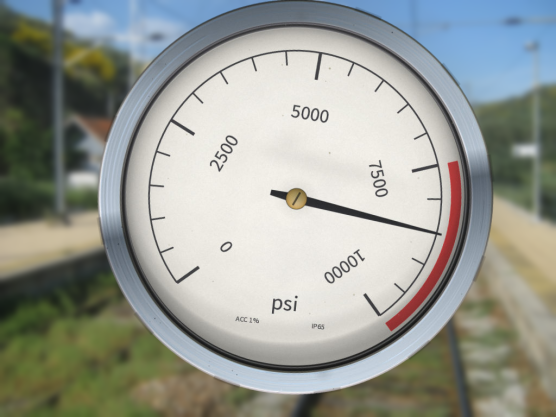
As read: 8500; psi
